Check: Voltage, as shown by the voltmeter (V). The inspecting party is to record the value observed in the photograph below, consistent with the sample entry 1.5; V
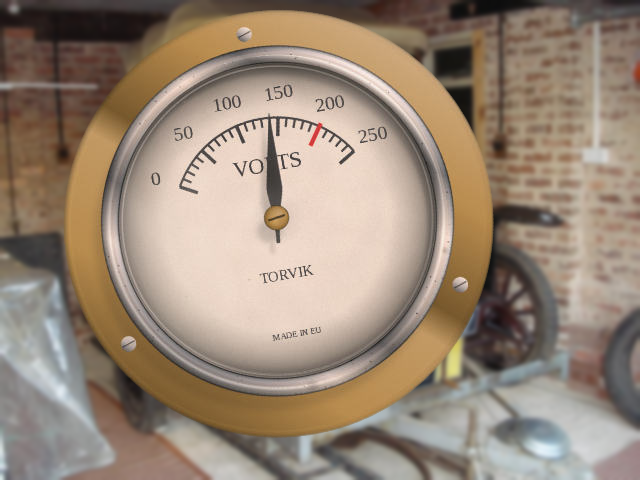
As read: 140; V
